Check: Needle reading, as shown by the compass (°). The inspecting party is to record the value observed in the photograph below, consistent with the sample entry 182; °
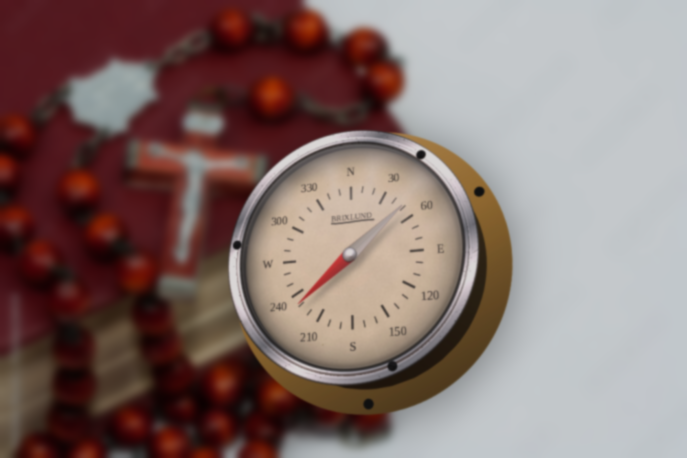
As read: 230; °
